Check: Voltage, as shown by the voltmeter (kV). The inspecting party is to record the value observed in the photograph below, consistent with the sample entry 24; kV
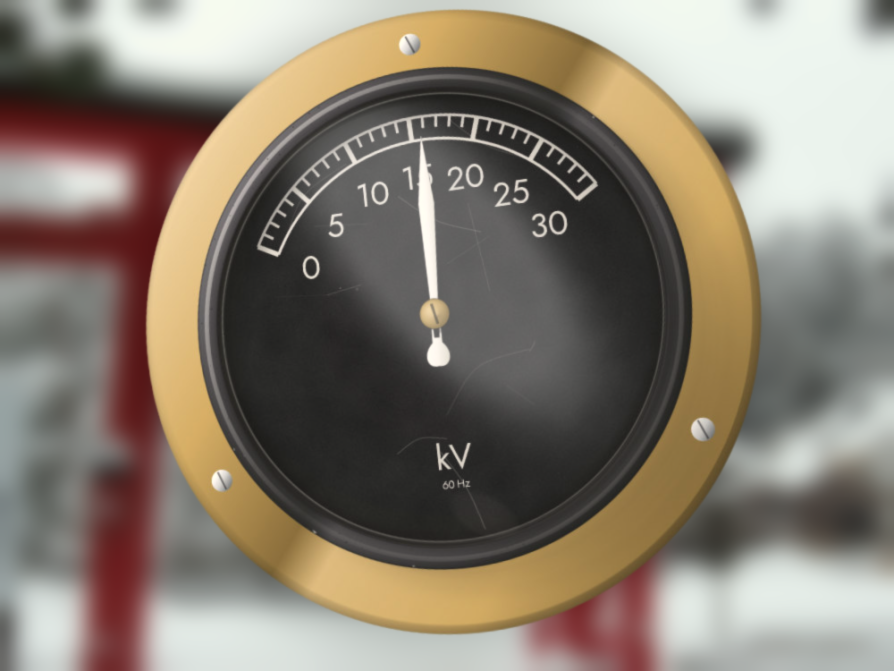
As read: 16; kV
